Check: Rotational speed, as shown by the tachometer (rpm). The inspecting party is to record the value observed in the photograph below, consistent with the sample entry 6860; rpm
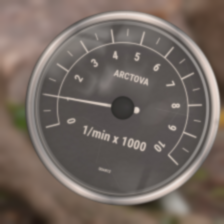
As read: 1000; rpm
